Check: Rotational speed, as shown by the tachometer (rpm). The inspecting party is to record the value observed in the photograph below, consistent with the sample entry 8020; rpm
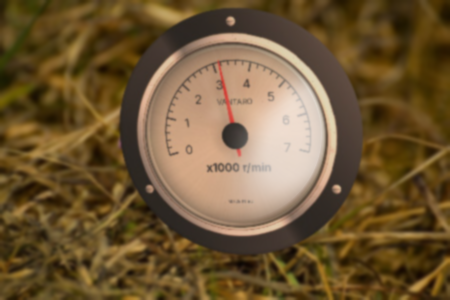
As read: 3200; rpm
